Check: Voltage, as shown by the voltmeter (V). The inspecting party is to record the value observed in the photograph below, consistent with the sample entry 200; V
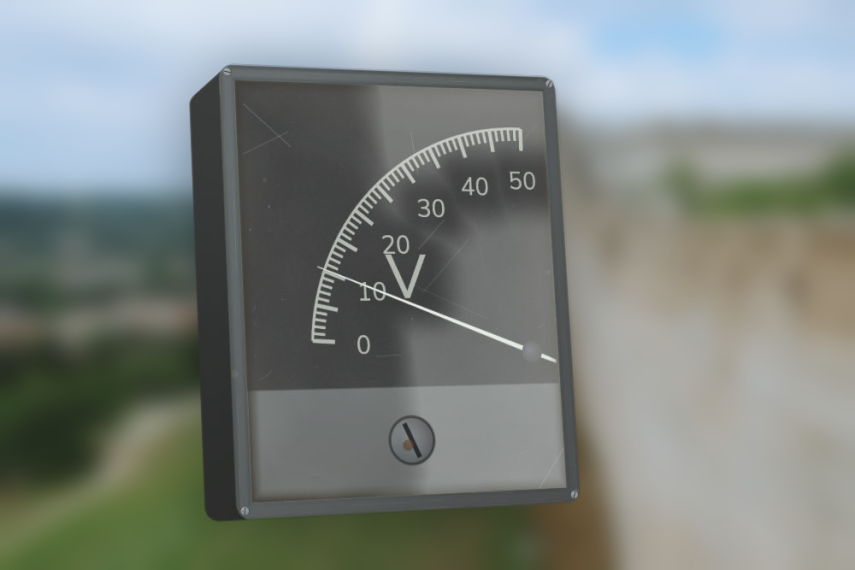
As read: 10; V
